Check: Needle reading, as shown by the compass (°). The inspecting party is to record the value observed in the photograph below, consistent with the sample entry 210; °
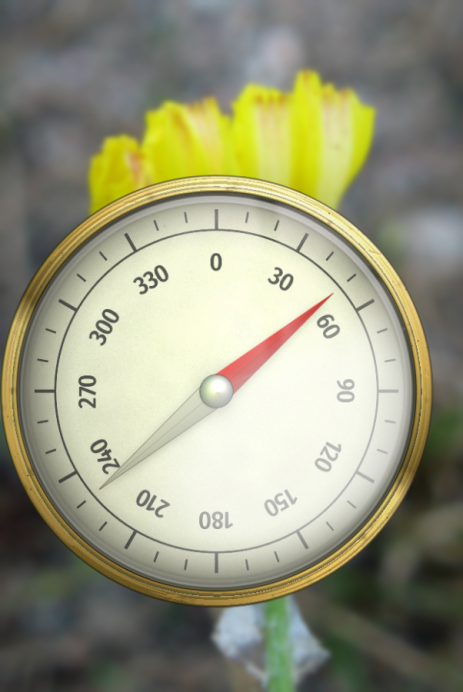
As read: 50; °
